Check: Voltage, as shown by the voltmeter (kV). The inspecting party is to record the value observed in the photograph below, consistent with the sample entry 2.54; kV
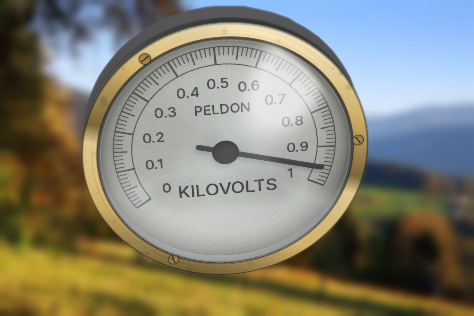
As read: 0.95; kV
